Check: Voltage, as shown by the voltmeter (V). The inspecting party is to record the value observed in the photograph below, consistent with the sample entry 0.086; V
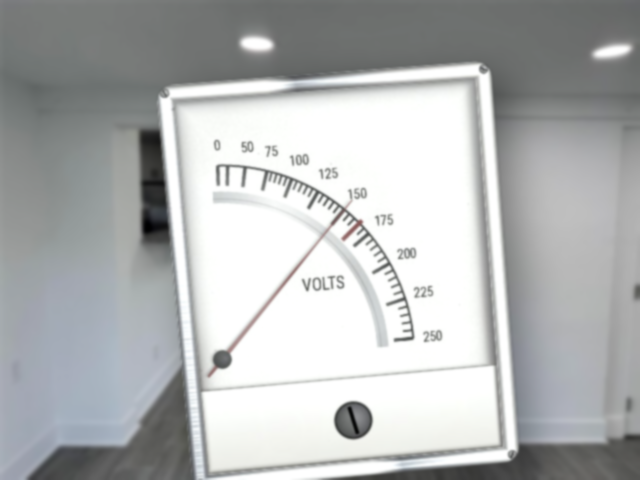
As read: 150; V
